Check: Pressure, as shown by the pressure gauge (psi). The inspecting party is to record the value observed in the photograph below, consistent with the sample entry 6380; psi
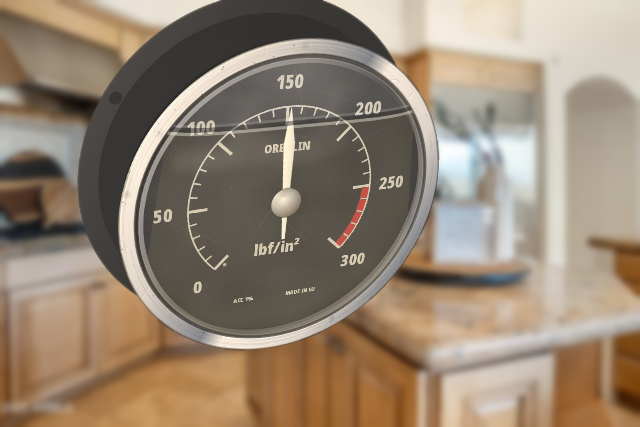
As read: 150; psi
